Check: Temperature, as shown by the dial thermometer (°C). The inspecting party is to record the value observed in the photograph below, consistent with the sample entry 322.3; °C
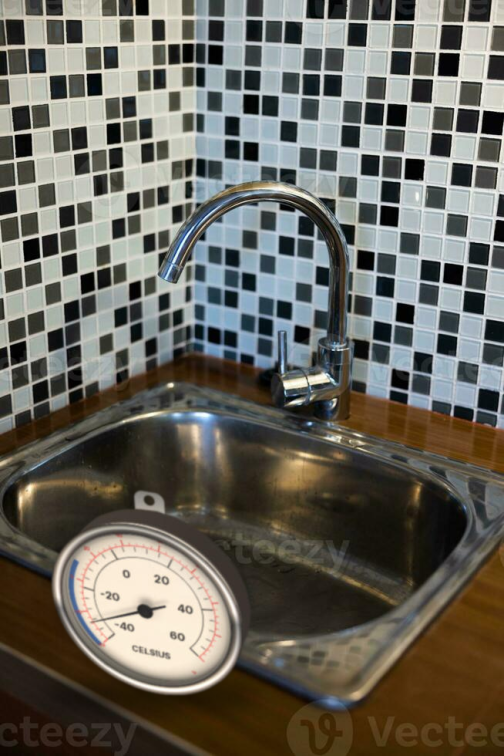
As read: -32; °C
